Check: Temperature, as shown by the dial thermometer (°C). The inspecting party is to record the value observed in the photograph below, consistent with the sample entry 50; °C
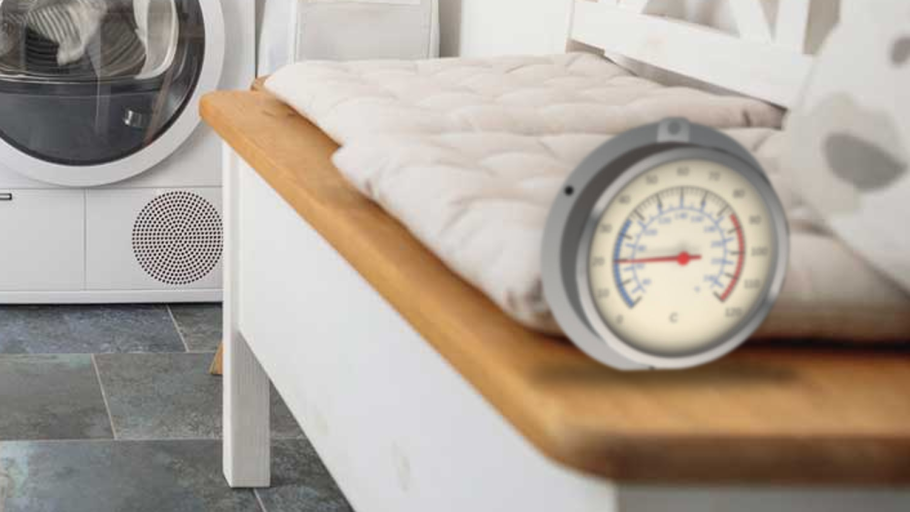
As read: 20; °C
